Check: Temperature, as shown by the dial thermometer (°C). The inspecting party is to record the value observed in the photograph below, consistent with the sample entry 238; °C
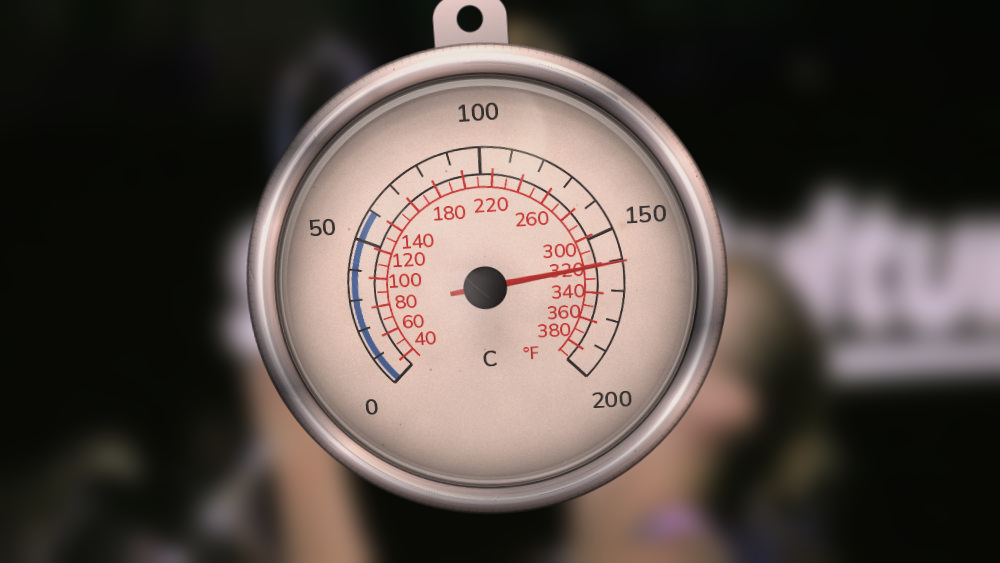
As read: 160; °C
